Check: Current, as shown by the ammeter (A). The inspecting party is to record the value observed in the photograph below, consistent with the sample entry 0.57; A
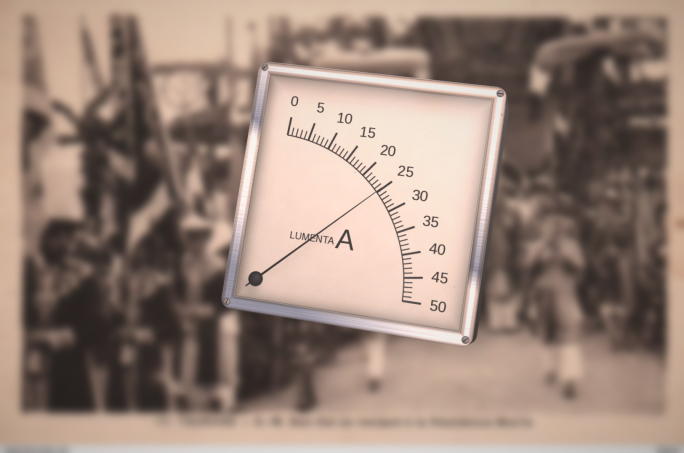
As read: 25; A
